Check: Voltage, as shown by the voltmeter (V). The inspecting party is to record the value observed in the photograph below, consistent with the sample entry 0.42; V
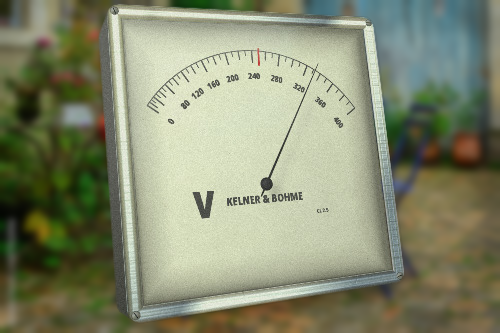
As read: 330; V
